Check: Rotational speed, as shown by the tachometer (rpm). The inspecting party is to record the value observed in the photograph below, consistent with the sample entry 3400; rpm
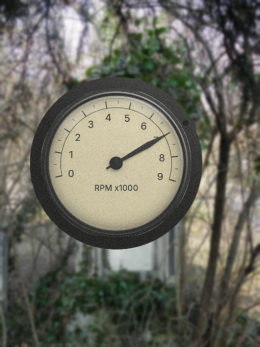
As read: 7000; rpm
